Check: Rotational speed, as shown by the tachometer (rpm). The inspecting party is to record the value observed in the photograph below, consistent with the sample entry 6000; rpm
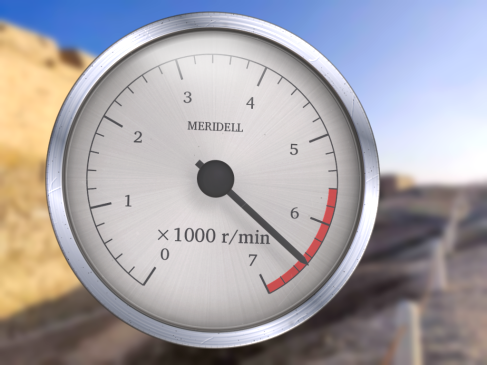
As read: 6500; rpm
